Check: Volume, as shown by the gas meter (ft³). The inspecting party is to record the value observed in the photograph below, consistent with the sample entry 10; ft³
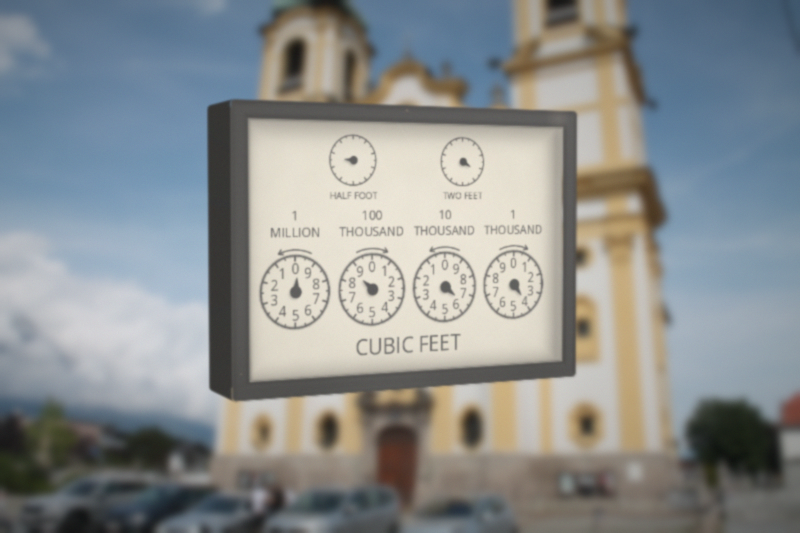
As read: 986400; ft³
